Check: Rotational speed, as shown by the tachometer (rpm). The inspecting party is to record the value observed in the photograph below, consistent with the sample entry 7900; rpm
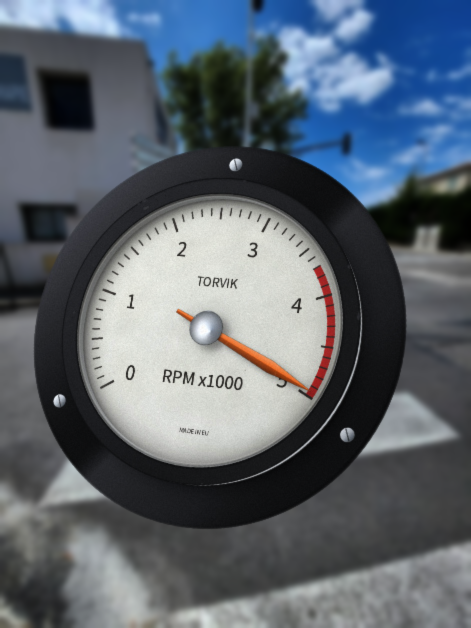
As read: 4950; rpm
